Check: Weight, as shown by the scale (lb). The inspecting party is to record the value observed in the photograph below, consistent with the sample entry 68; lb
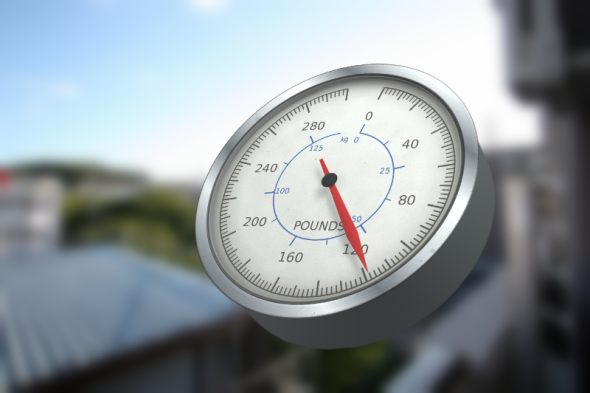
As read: 118; lb
